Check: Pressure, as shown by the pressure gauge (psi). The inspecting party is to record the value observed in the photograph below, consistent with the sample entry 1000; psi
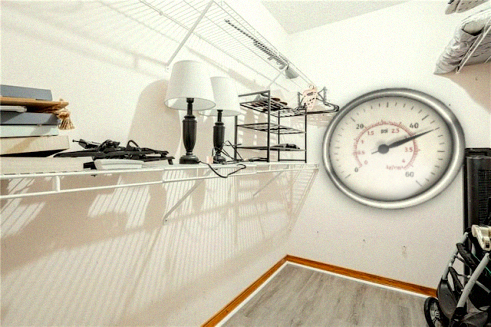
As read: 44; psi
